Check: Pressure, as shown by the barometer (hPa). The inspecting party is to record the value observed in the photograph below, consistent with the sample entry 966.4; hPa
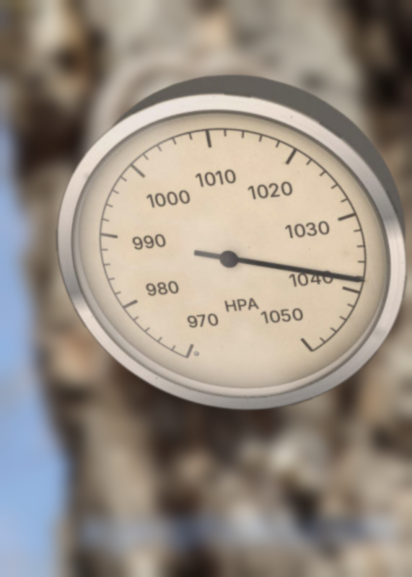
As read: 1038; hPa
